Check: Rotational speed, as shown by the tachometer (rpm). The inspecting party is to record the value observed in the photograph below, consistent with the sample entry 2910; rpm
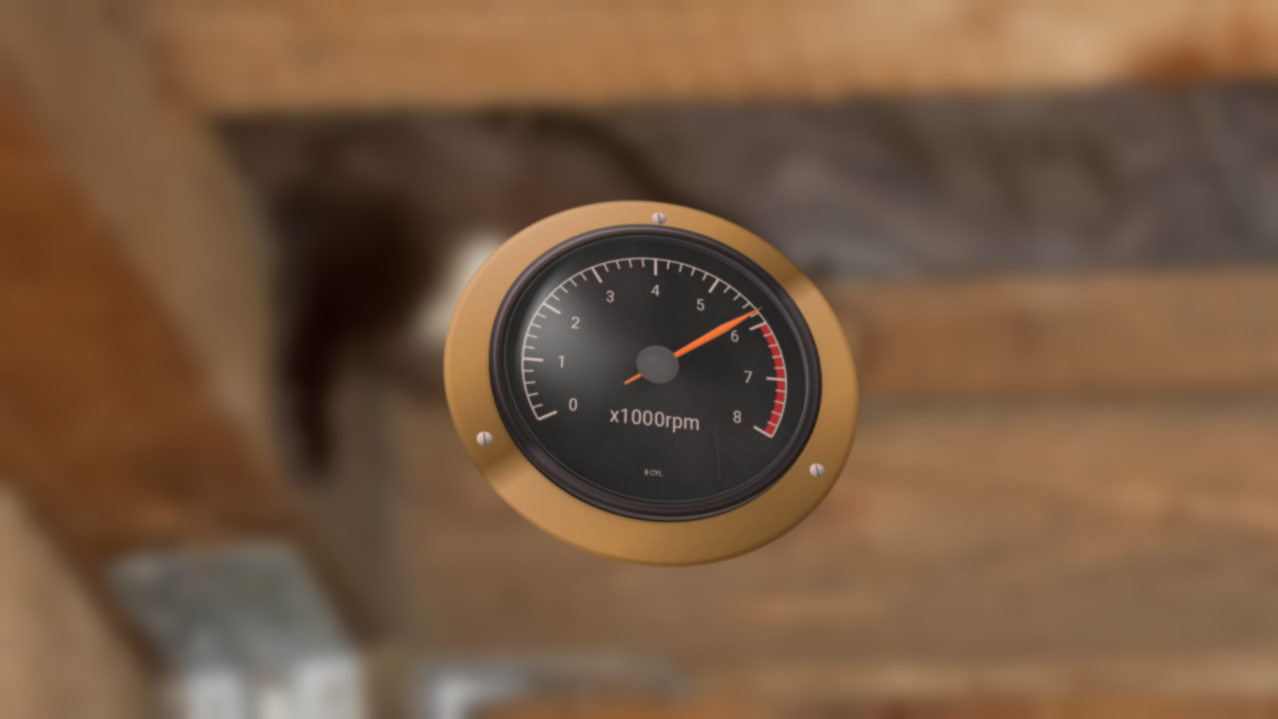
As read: 5800; rpm
